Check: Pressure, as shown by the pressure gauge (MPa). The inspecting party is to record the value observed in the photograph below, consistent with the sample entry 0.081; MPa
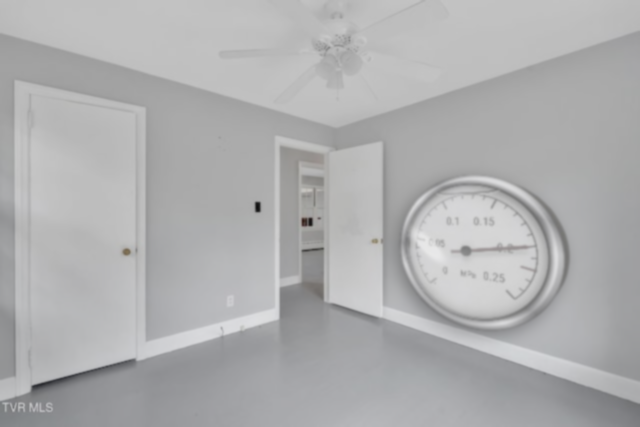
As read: 0.2; MPa
